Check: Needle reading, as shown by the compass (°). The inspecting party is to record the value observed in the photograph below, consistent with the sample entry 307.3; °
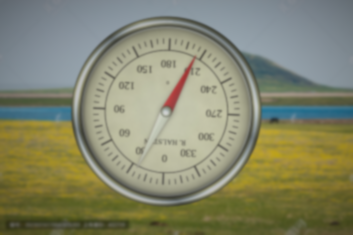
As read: 205; °
